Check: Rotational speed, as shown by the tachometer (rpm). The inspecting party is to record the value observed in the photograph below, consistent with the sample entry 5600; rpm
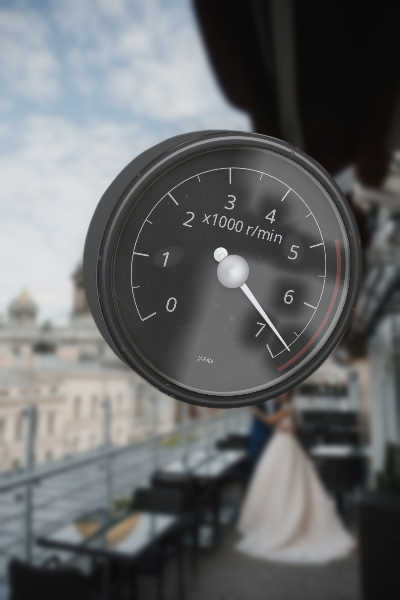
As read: 6750; rpm
